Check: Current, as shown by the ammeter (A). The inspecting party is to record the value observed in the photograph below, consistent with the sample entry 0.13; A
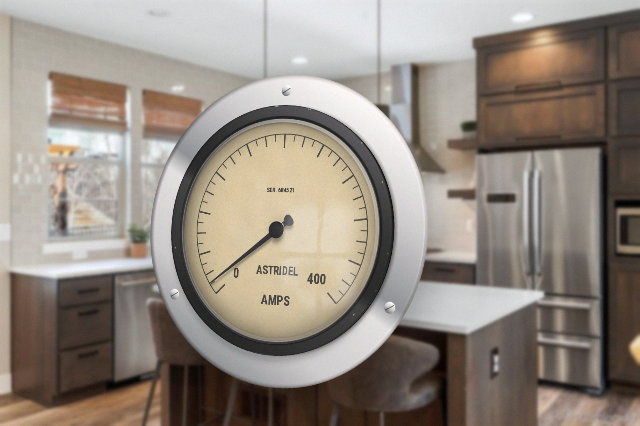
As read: 10; A
